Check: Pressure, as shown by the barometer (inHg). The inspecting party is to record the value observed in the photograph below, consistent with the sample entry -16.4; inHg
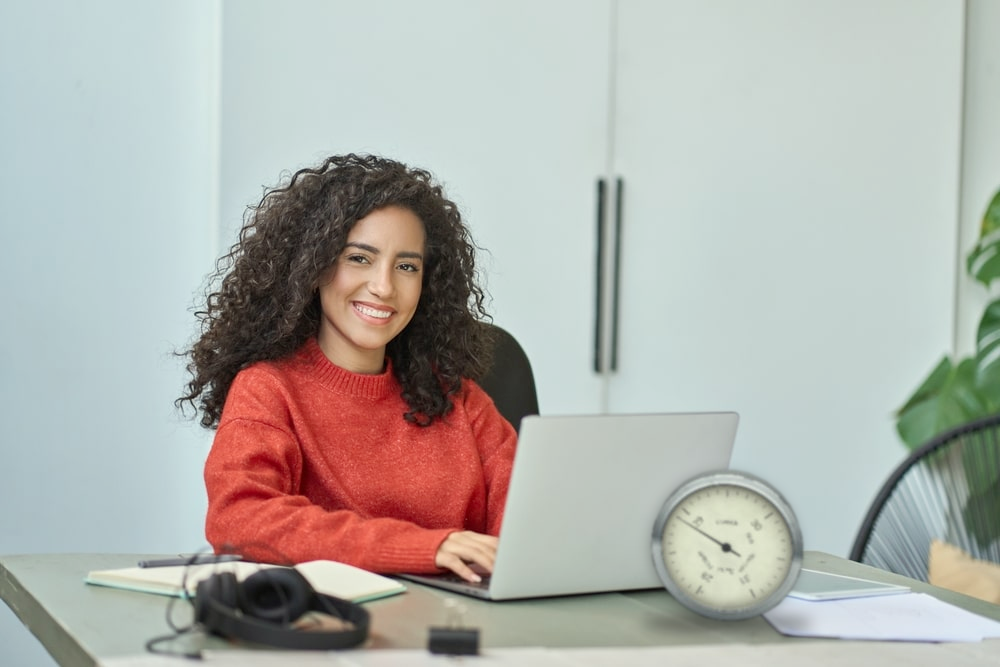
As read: 28.9; inHg
